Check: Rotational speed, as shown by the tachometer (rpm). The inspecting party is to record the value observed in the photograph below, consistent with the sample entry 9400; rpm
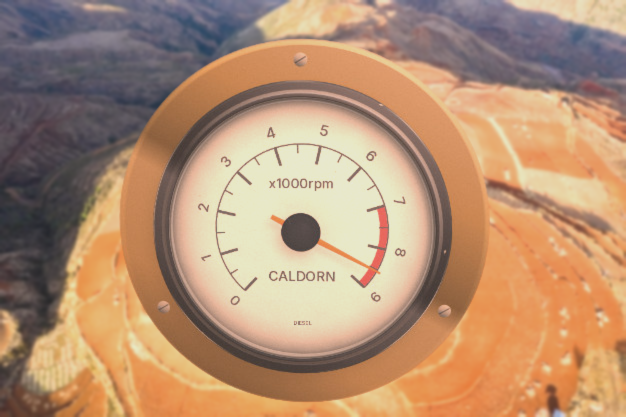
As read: 8500; rpm
